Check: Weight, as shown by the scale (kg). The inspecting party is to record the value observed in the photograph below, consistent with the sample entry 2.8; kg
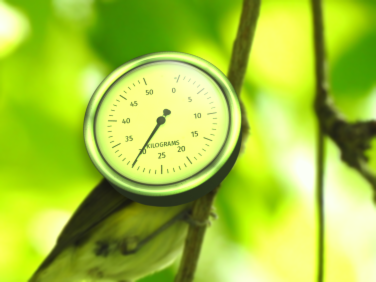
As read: 30; kg
